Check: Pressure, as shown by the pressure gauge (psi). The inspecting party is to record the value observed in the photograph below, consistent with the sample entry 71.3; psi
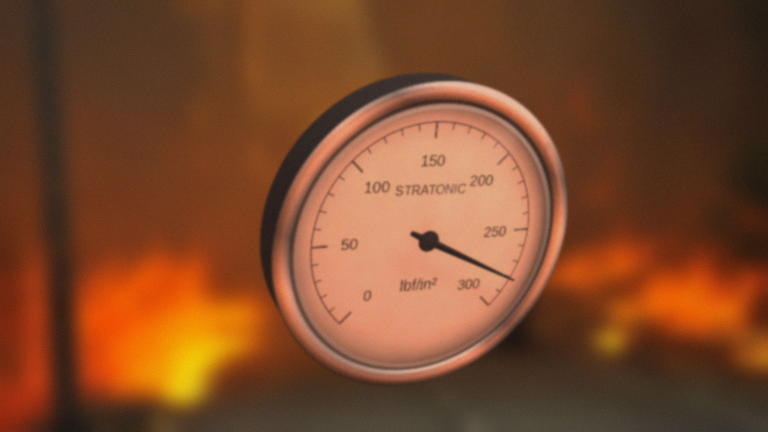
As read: 280; psi
